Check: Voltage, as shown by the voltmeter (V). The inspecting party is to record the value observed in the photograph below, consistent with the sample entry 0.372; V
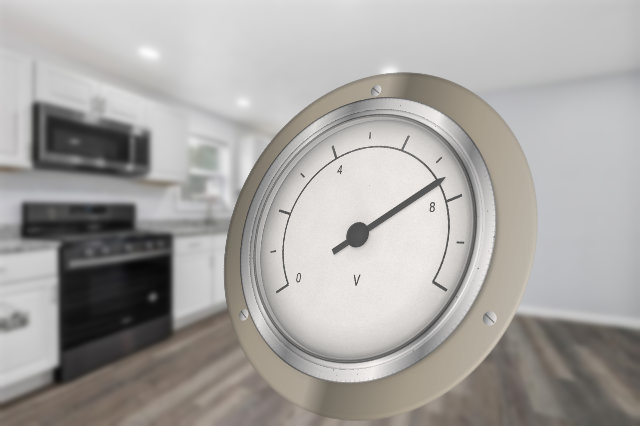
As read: 7.5; V
